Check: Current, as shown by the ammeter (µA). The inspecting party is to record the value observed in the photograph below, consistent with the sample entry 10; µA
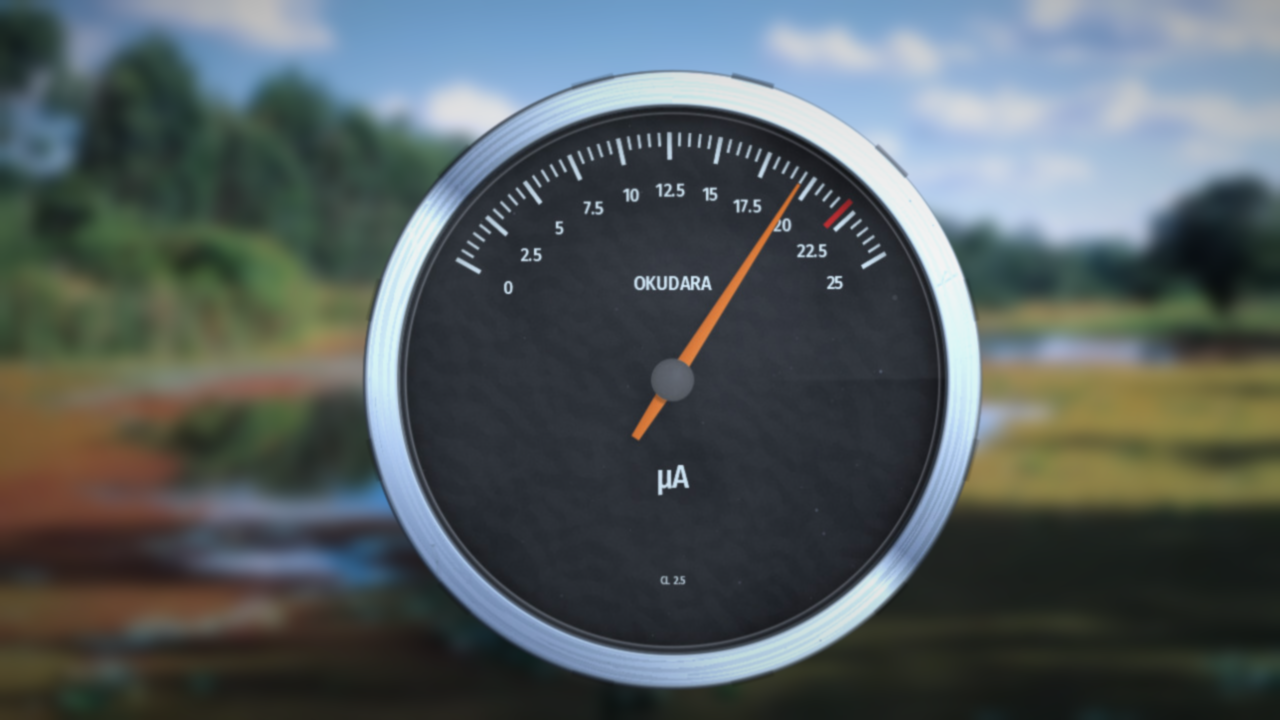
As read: 19.5; µA
